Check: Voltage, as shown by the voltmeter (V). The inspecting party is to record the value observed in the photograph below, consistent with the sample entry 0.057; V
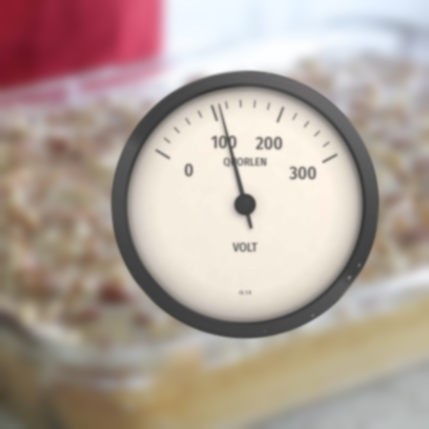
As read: 110; V
